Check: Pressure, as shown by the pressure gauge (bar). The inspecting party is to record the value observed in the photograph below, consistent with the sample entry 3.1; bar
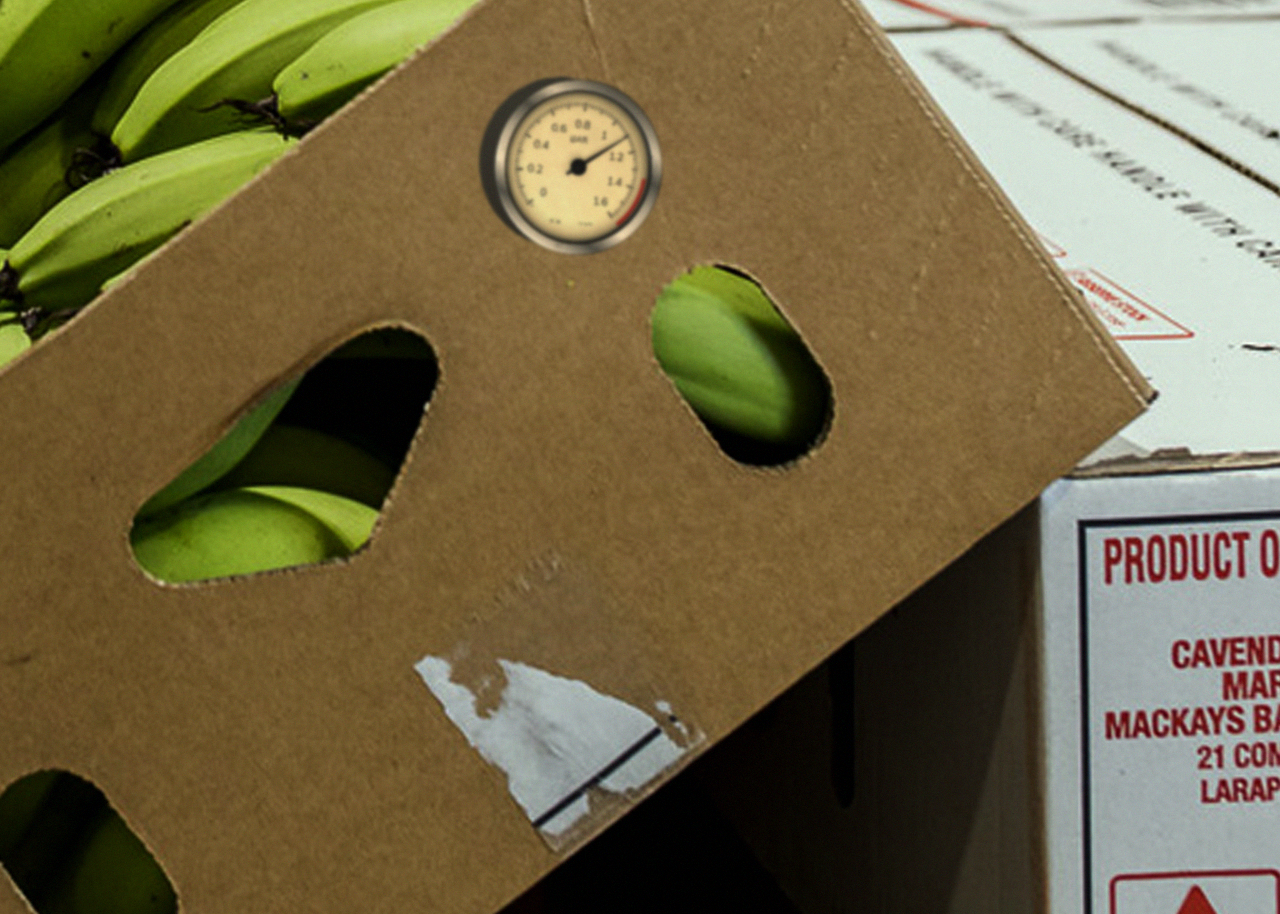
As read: 1.1; bar
